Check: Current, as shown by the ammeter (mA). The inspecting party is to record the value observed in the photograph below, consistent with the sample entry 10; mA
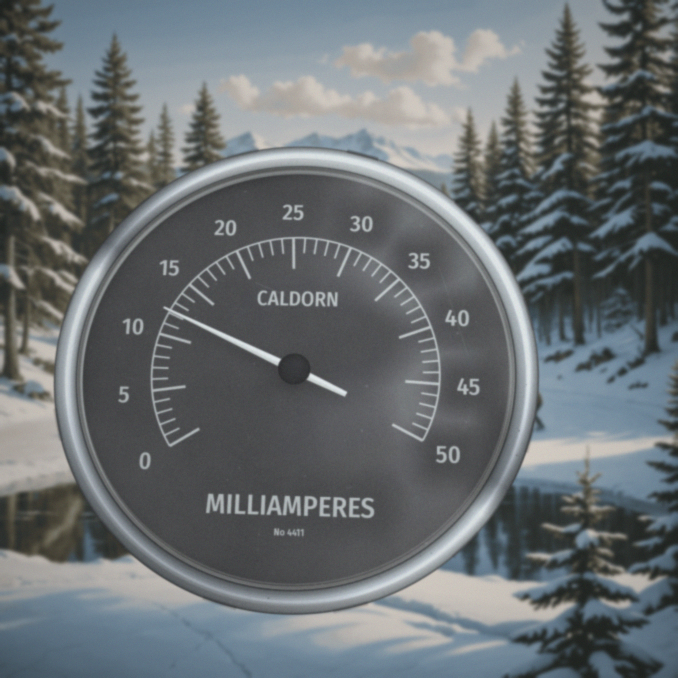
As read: 12; mA
